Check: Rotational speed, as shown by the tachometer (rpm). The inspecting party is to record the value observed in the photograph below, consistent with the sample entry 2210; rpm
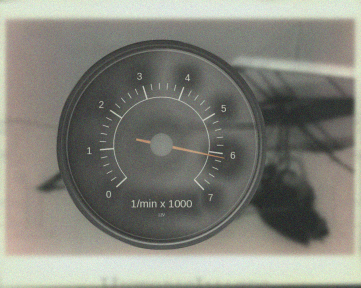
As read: 6100; rpm
